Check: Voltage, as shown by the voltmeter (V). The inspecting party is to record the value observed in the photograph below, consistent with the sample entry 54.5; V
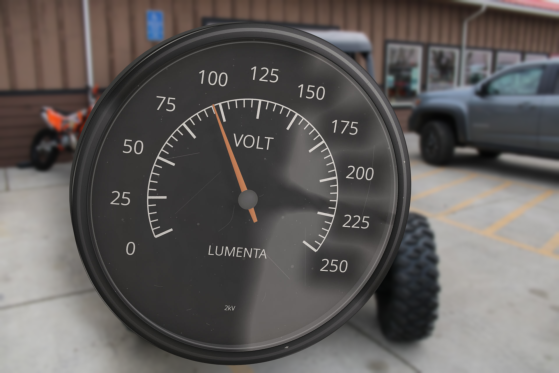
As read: 95; V
